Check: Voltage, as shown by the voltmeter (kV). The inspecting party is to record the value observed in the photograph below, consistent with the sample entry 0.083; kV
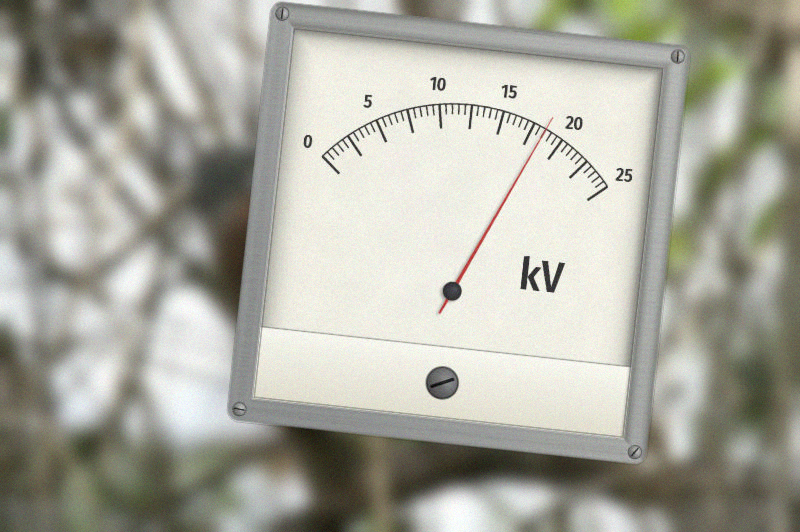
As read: 18.5; kV
